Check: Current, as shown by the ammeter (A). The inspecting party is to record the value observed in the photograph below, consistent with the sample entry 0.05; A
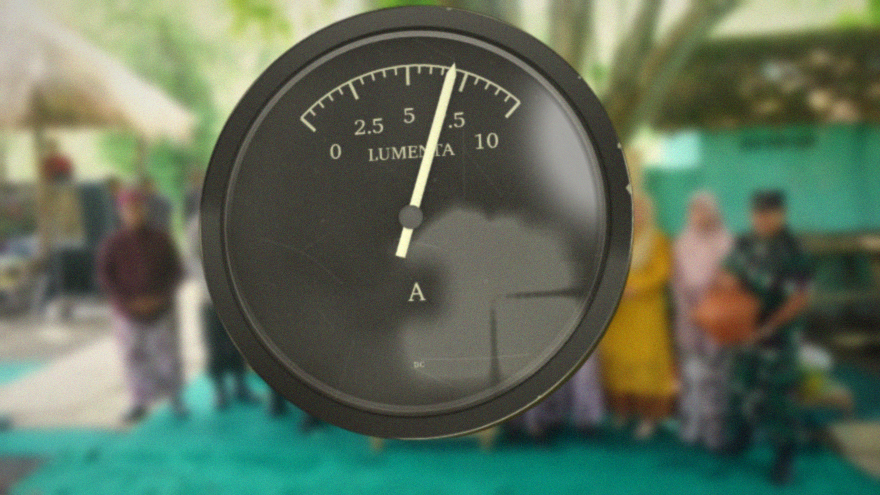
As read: 7; A
